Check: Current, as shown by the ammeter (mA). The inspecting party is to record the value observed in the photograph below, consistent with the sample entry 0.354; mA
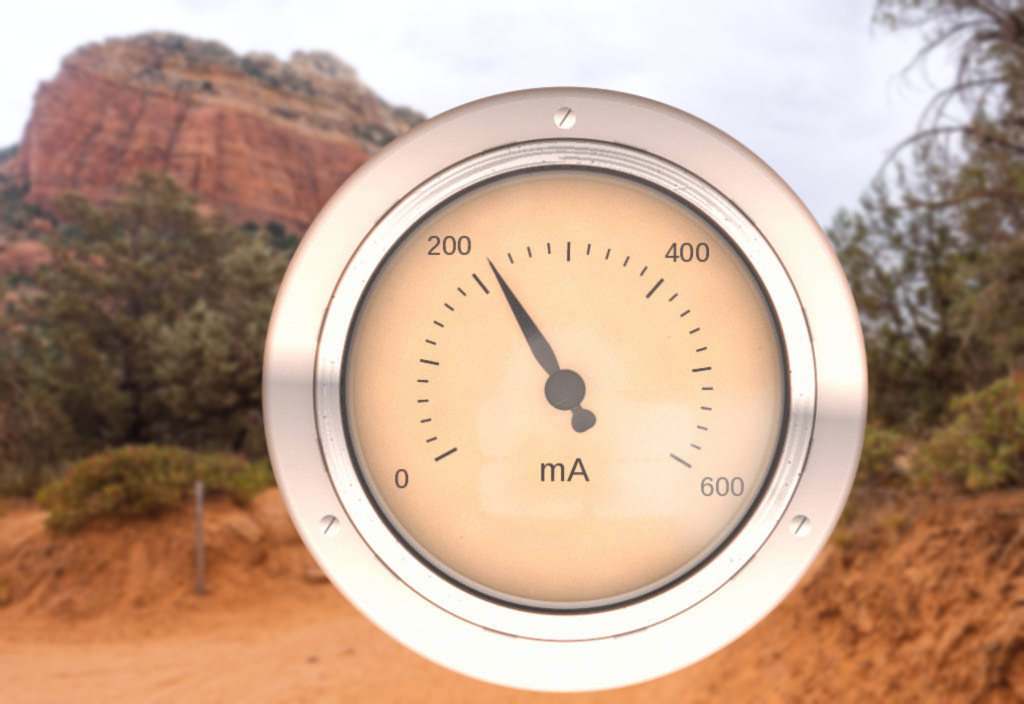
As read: 220; mA
